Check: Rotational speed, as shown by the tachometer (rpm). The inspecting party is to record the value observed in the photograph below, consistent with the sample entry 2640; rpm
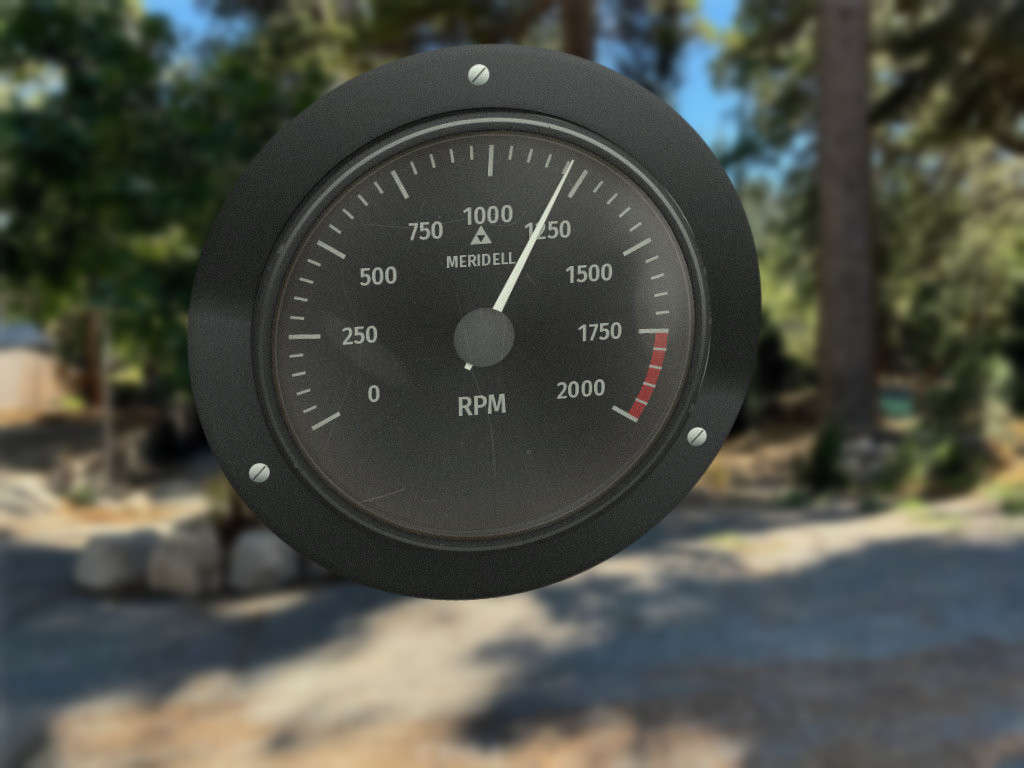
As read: 1200; rpm
